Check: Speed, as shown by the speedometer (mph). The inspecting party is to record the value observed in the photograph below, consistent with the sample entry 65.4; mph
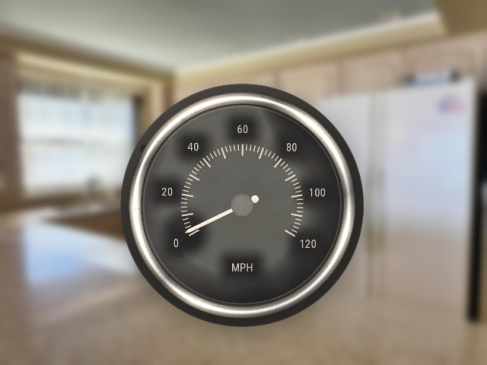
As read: 2; mph
